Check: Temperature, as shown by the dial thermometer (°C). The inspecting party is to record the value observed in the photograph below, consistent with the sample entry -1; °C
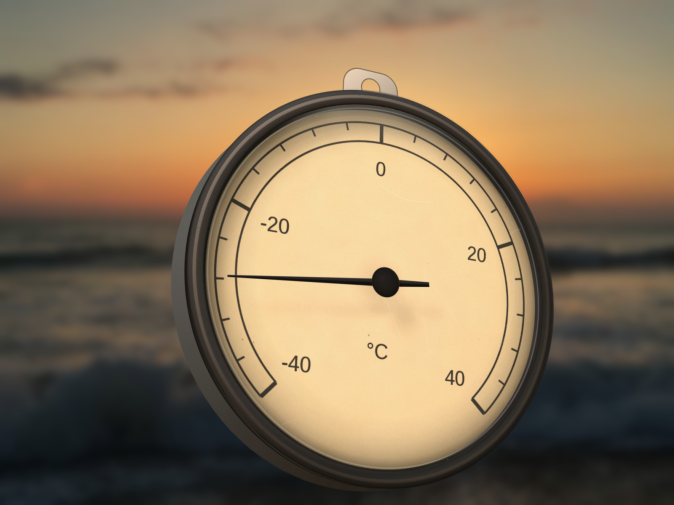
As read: -28; °C
